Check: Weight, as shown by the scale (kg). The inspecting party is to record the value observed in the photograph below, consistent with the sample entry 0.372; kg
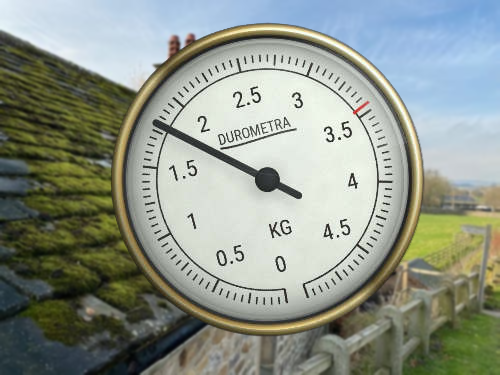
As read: 1.8; kg
